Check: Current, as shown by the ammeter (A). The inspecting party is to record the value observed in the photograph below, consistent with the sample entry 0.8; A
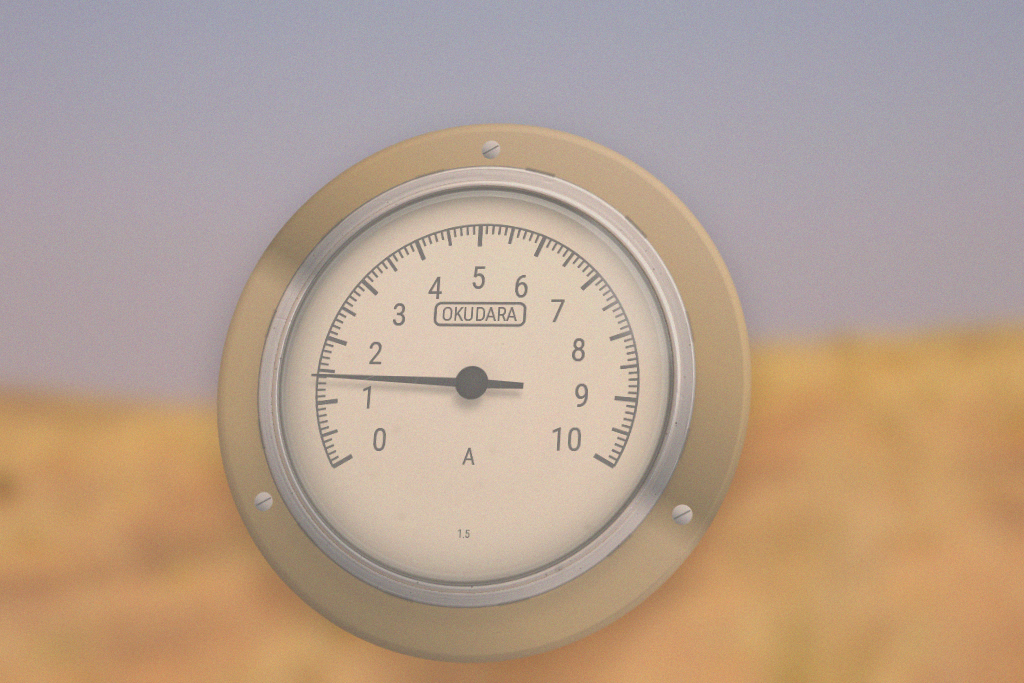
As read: 1.4; A
